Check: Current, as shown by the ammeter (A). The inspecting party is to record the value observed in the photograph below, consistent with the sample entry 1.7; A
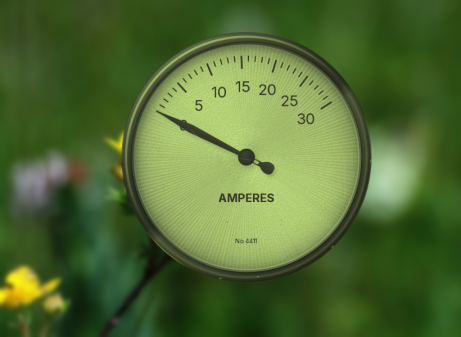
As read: 0; A
